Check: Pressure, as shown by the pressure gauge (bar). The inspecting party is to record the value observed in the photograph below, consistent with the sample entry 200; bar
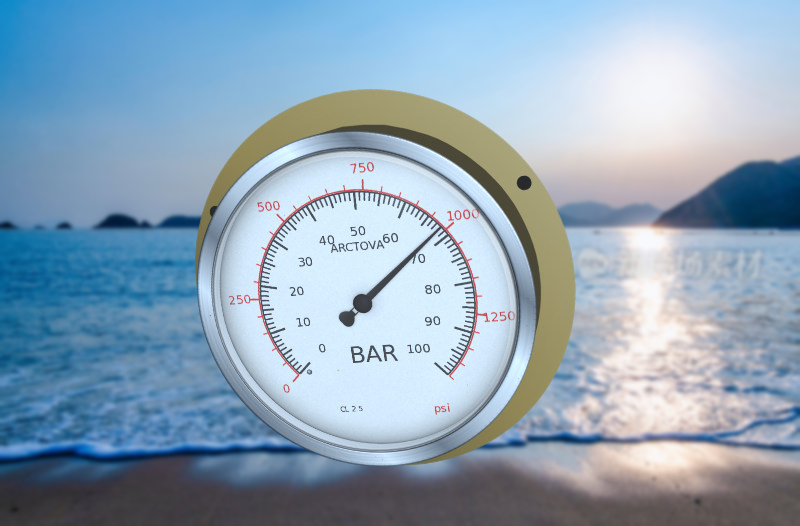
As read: 68; bar
